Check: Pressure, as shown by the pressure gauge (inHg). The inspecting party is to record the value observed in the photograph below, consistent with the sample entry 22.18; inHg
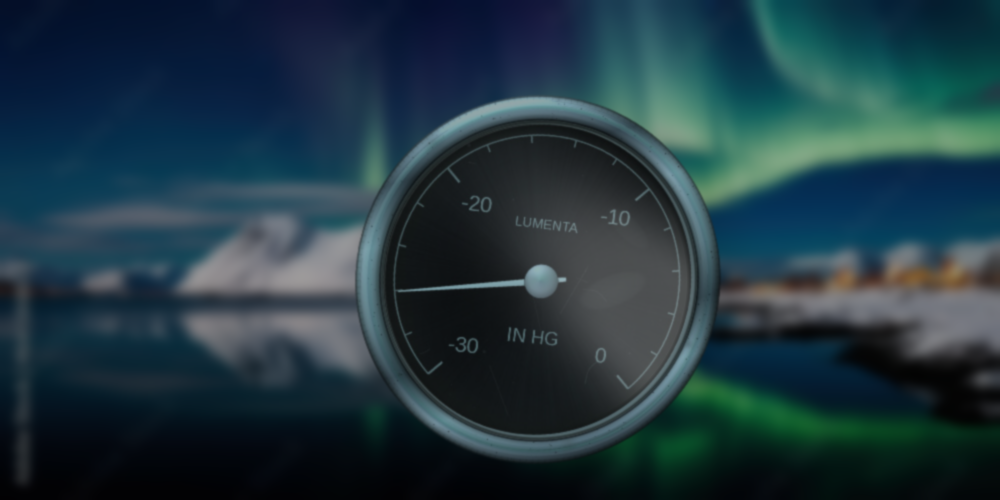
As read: -26; inHg
